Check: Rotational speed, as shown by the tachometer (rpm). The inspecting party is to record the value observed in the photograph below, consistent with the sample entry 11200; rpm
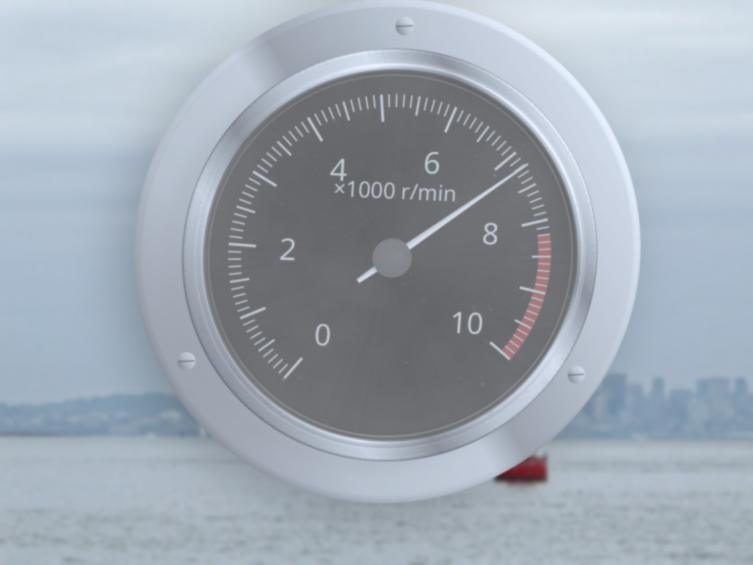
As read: 7200; rpm
